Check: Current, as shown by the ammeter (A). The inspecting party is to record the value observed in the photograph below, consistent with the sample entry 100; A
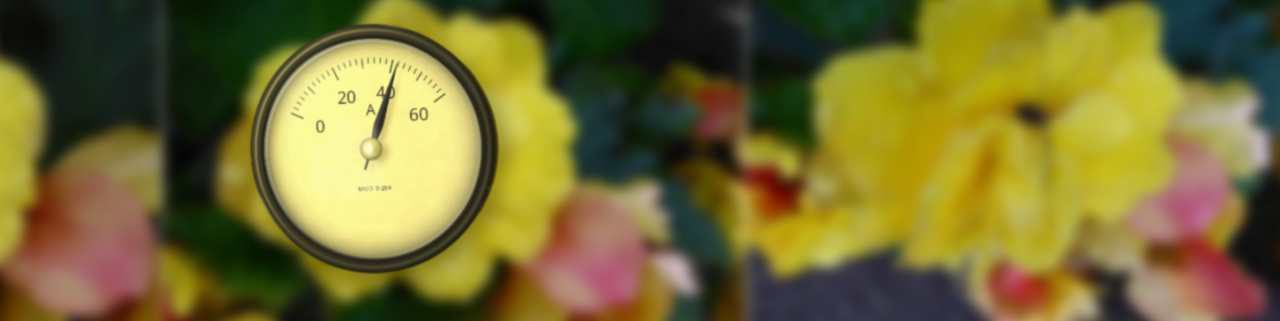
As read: 42; A
